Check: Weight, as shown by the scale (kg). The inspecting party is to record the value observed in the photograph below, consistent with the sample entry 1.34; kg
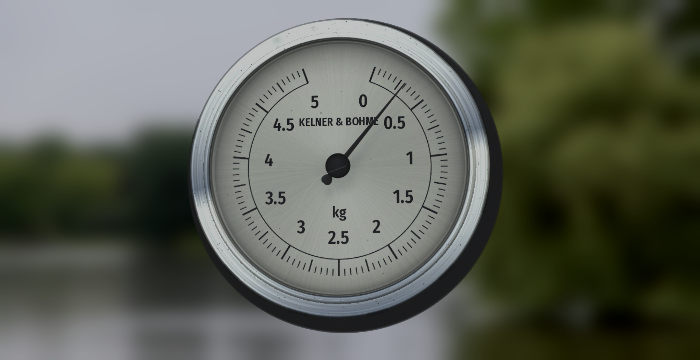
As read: 0.3; kg
